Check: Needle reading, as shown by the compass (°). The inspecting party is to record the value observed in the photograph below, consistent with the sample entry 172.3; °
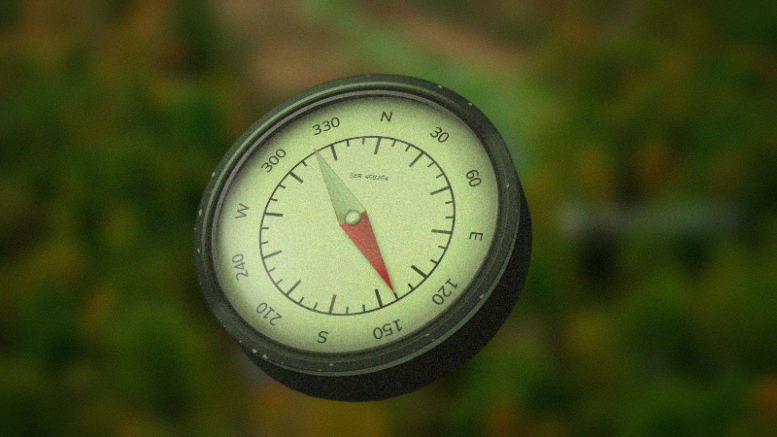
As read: 140; °
